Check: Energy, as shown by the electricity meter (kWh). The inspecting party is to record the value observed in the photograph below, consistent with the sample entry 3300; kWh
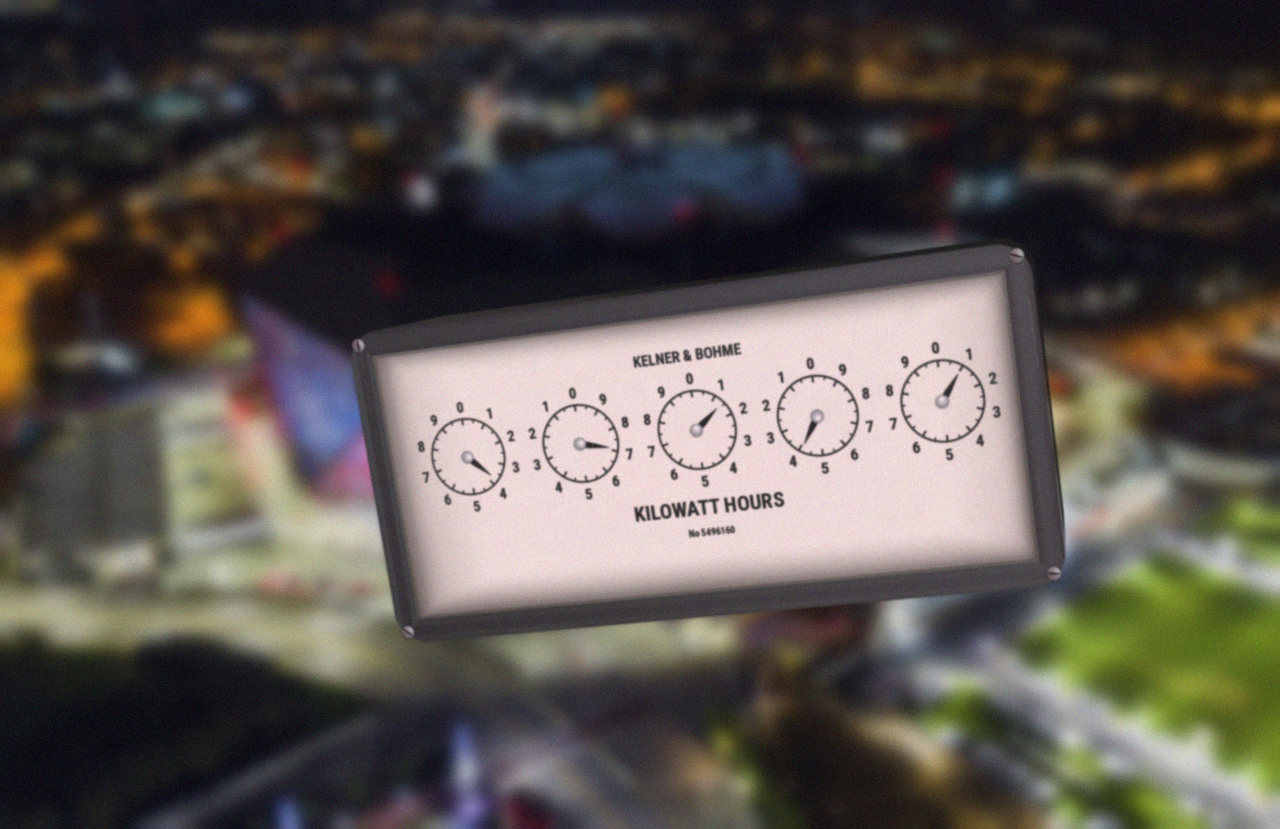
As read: 37141; kWh
